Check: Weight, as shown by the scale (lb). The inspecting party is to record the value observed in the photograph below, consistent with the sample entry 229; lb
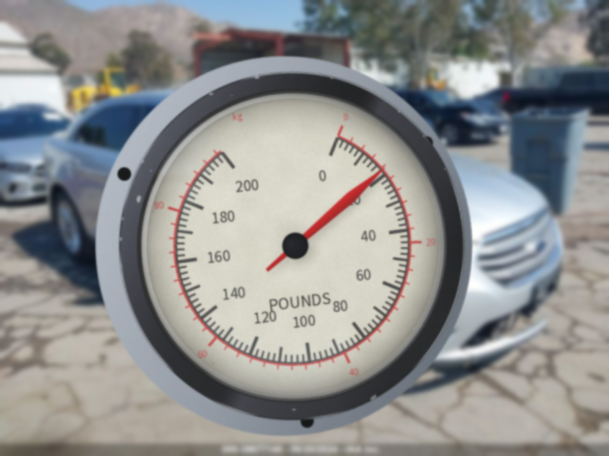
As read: 18; lb
